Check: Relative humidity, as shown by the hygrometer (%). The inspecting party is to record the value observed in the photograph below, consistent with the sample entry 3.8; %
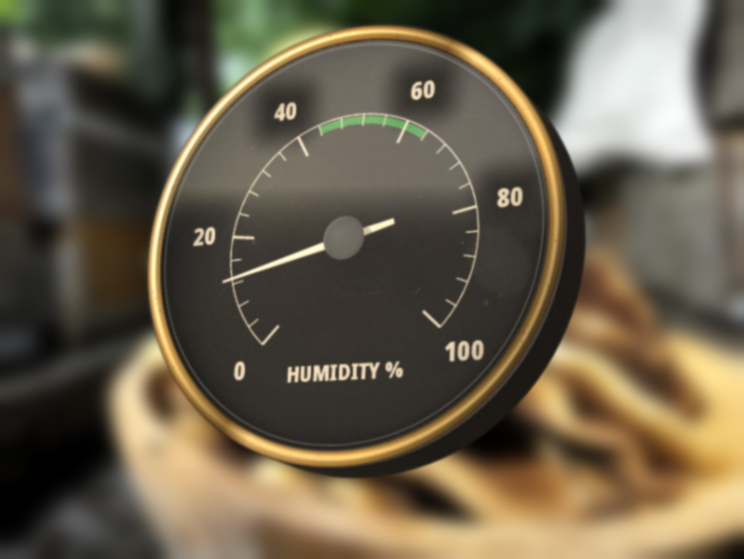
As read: 12; %
